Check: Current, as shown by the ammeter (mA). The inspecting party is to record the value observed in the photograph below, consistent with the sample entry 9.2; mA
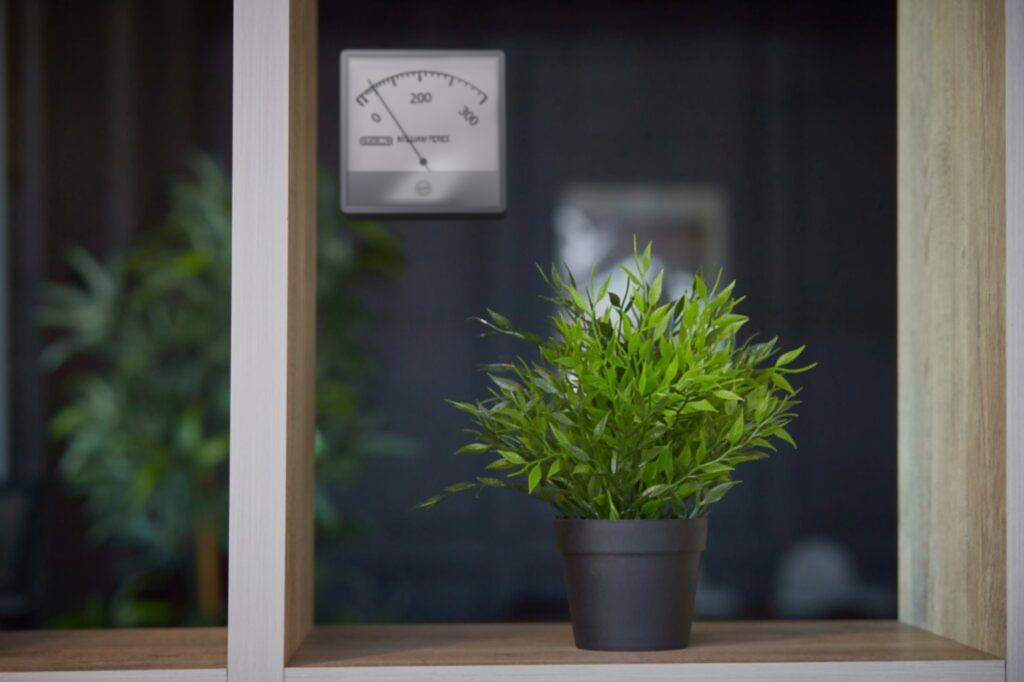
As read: 100; mA
